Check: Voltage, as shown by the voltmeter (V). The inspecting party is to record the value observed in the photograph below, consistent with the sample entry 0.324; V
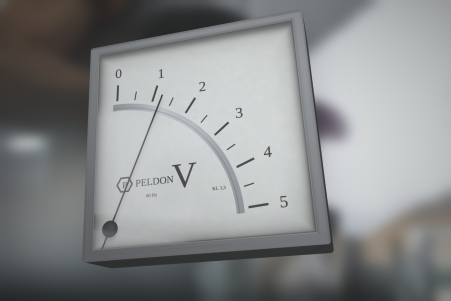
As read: 1.25; V
